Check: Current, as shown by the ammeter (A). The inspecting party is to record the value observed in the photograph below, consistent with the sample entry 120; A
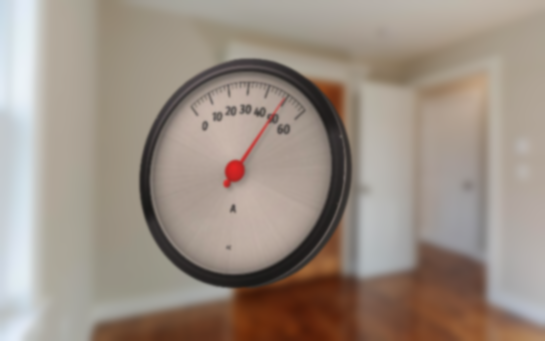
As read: 50; A
